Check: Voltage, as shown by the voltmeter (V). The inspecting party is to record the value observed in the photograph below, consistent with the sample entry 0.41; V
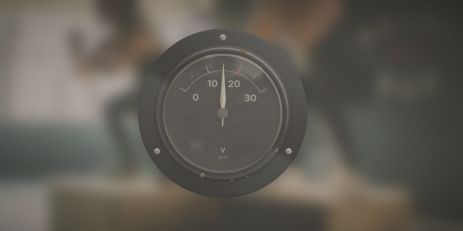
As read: 15; V
